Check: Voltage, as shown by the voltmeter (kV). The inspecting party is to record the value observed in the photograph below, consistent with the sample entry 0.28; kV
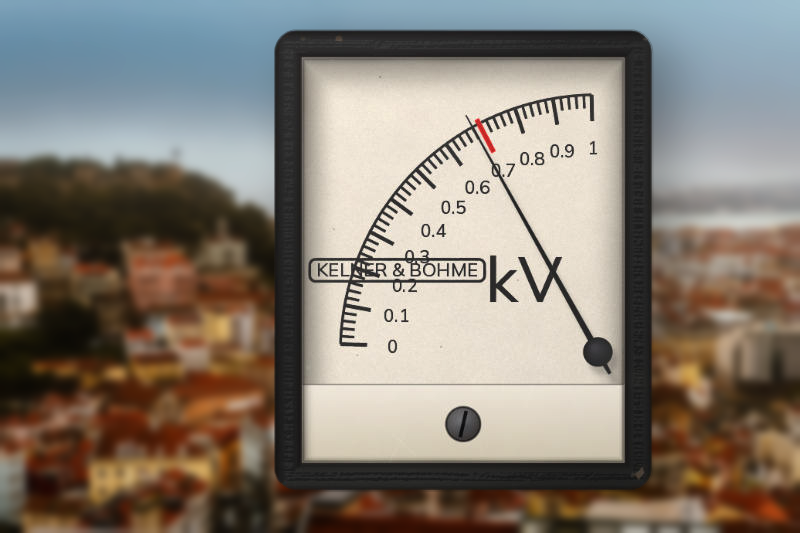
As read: 0.68; kV
